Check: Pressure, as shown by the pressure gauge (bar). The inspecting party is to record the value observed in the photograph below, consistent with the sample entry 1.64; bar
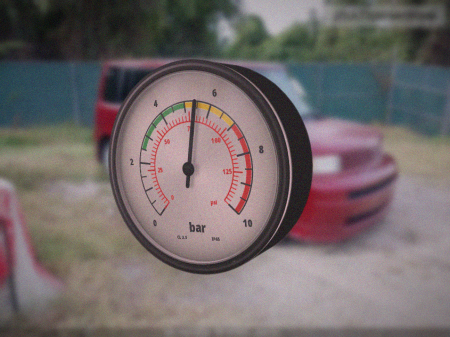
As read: 5.5; bar
